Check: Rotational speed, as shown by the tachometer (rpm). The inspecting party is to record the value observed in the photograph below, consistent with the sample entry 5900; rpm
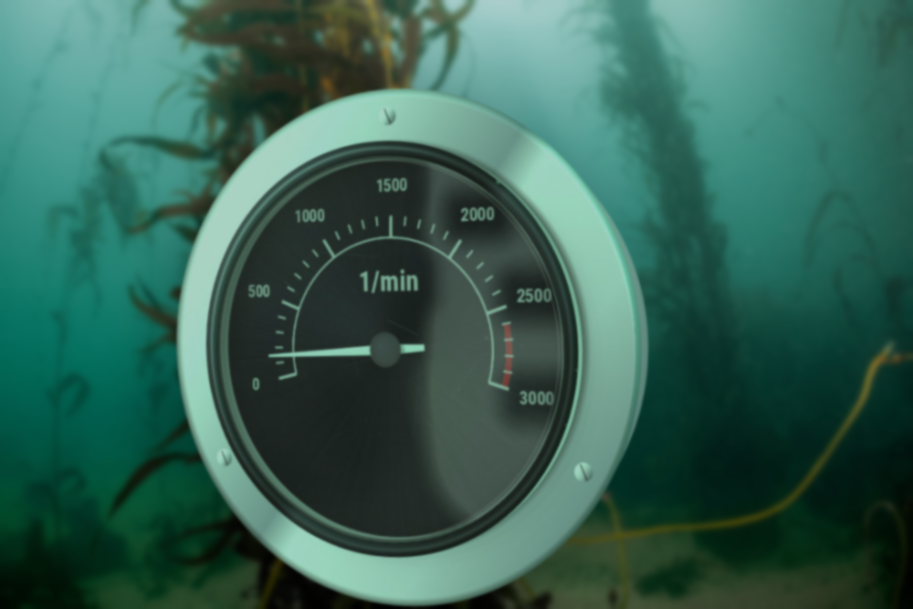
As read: 150; rpm
